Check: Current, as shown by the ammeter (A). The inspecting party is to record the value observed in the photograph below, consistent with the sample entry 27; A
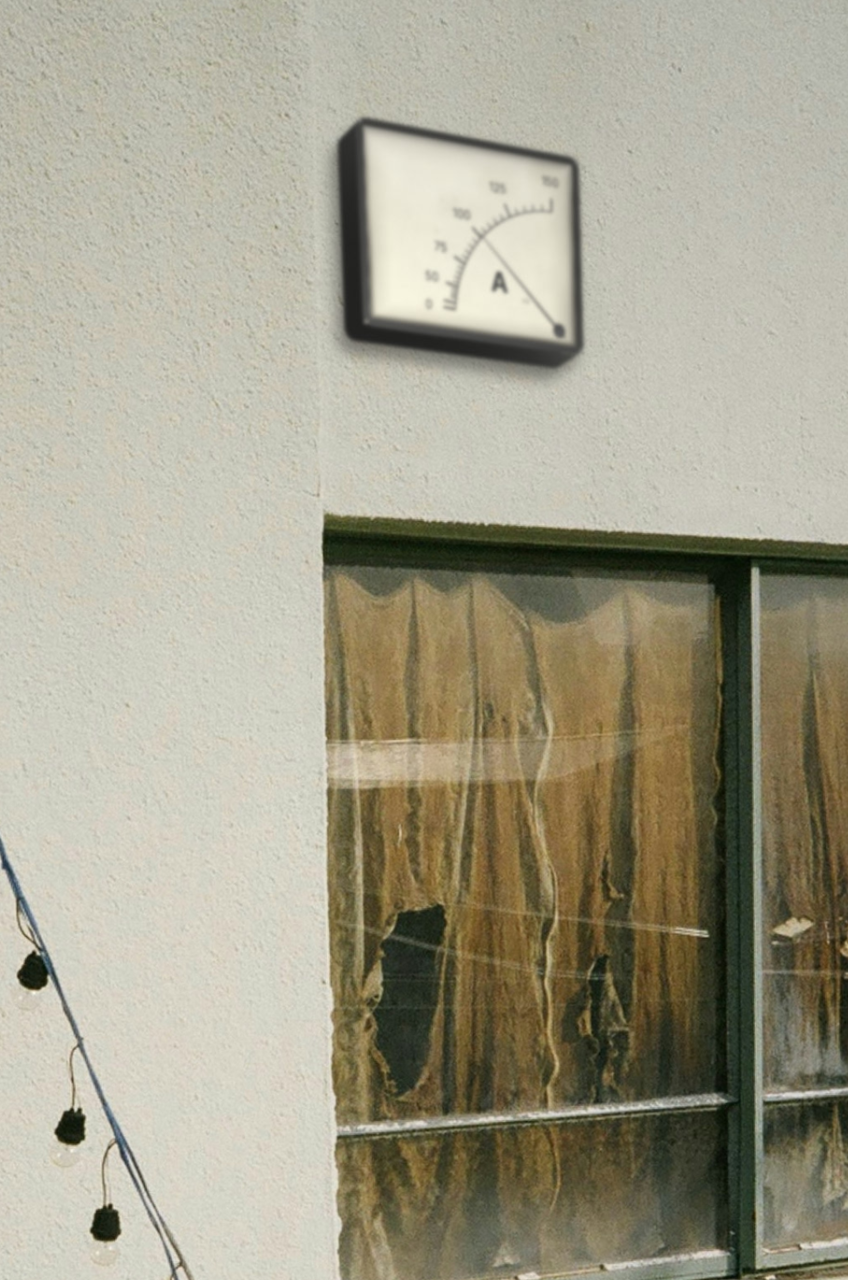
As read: 100; A
